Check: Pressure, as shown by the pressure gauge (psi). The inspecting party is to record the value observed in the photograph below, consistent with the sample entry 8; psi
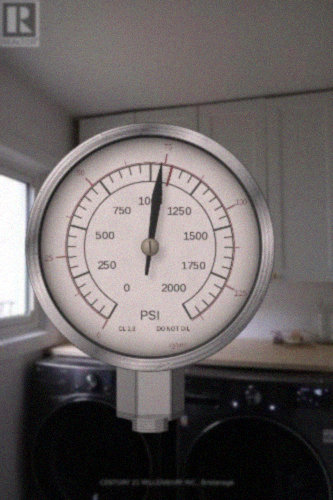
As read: 1050; psi
